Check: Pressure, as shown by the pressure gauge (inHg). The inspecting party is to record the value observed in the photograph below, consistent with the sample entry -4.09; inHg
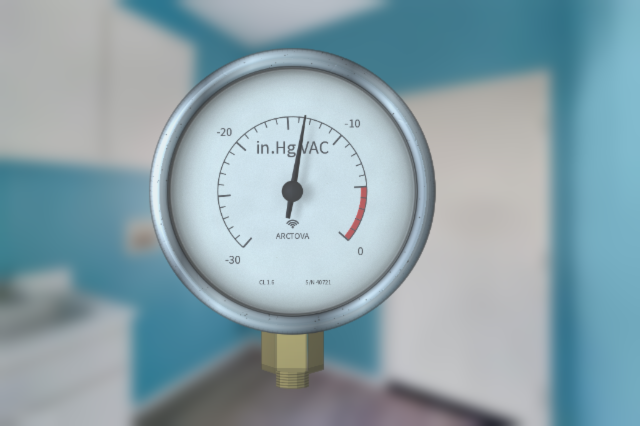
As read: -13.5; inHg
